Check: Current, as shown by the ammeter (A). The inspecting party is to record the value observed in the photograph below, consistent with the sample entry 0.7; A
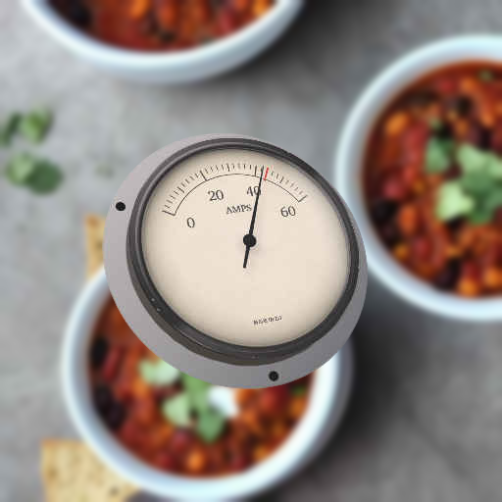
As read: 42; A
